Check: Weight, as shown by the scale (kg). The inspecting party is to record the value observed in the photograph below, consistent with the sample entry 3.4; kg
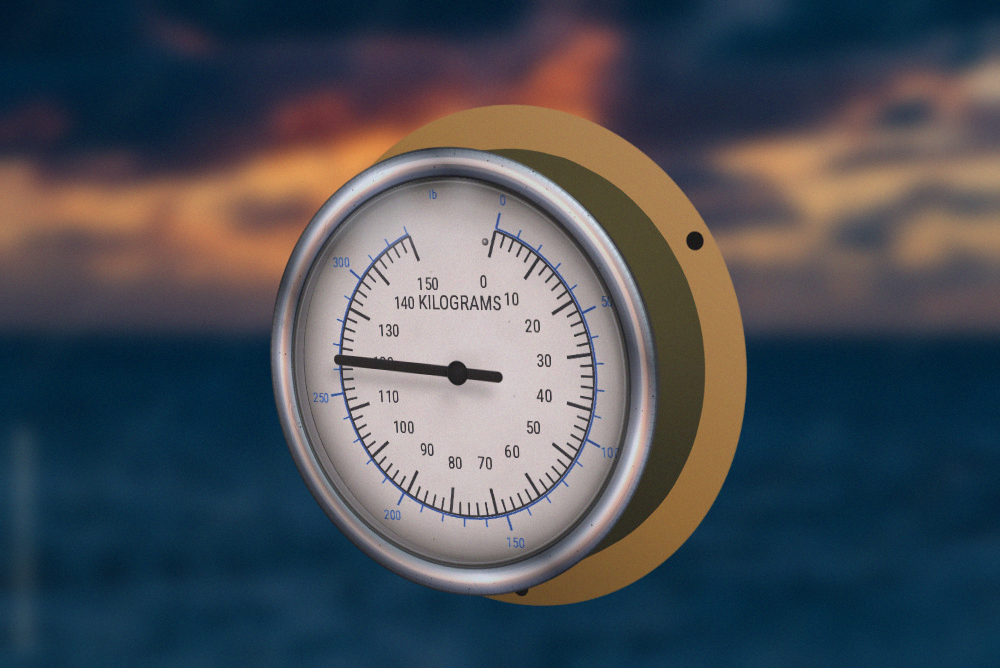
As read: 120; kg
